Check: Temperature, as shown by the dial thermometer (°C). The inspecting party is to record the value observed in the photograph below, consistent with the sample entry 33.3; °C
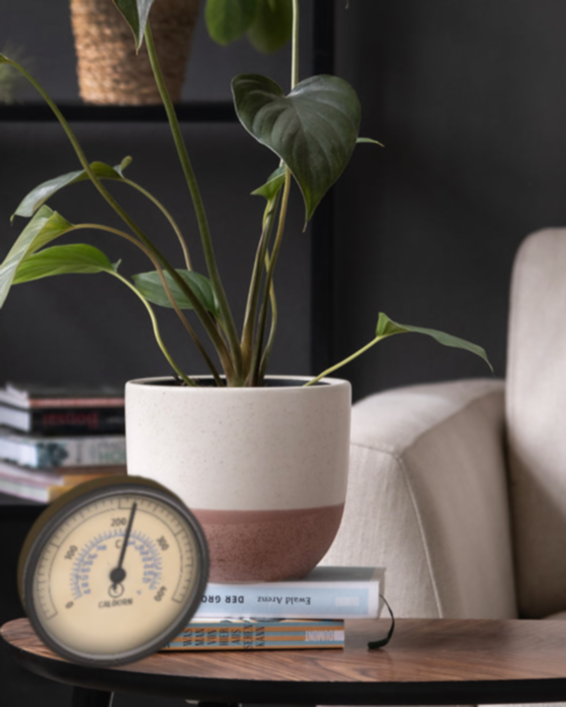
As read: 220; °C
